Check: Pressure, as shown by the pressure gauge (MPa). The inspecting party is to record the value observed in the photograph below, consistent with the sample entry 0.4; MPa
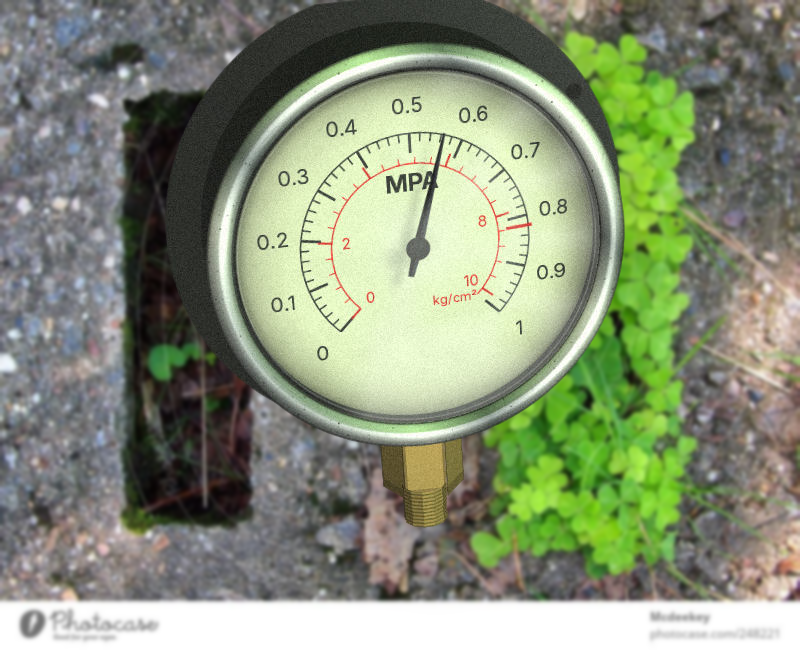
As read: 0.56; MPa
